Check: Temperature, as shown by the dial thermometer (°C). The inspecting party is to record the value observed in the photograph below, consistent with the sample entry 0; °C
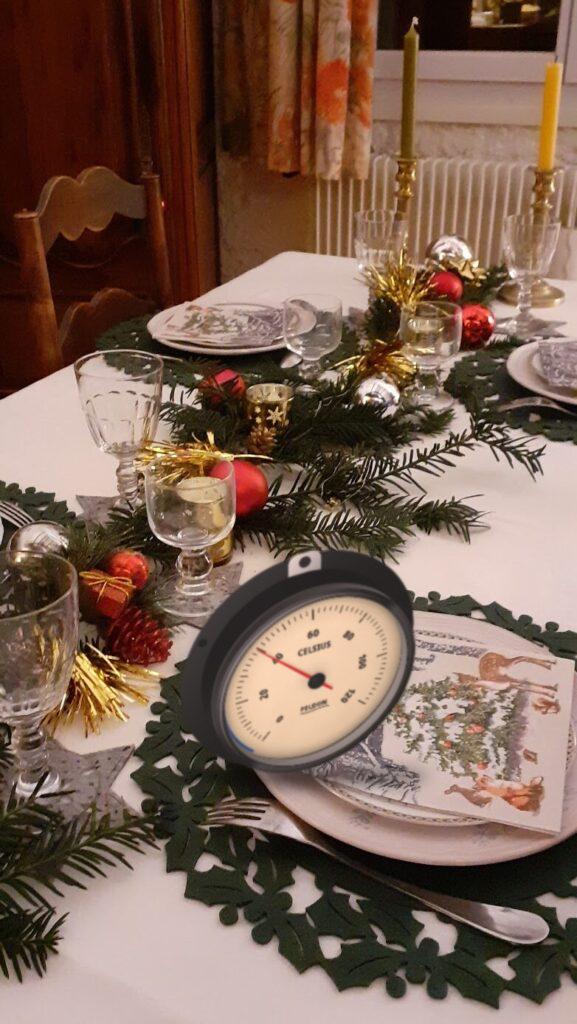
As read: 40; °C
